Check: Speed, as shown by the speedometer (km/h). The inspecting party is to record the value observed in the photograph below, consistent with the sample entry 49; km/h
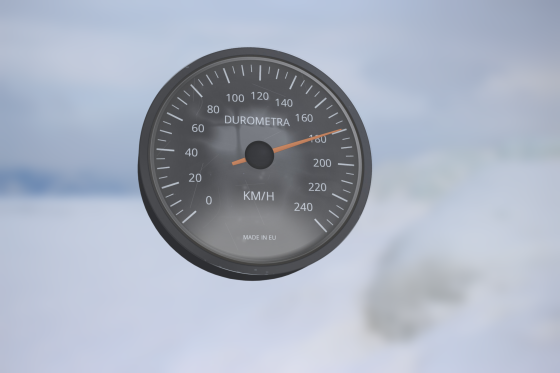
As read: 180; km/h
